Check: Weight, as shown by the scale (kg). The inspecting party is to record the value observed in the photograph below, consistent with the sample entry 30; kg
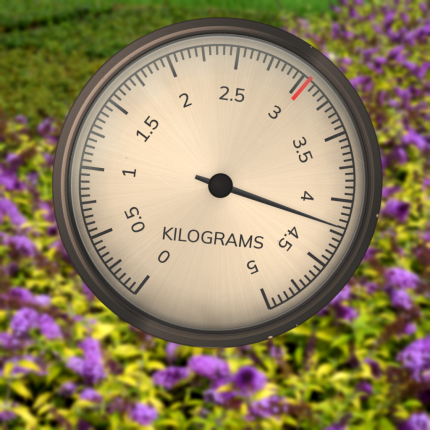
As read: 4.2; kg
